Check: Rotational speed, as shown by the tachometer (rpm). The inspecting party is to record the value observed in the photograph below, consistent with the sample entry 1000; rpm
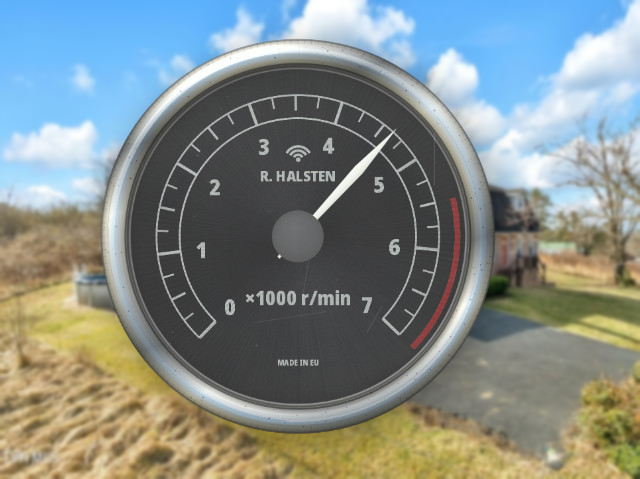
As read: 4625; rpm
